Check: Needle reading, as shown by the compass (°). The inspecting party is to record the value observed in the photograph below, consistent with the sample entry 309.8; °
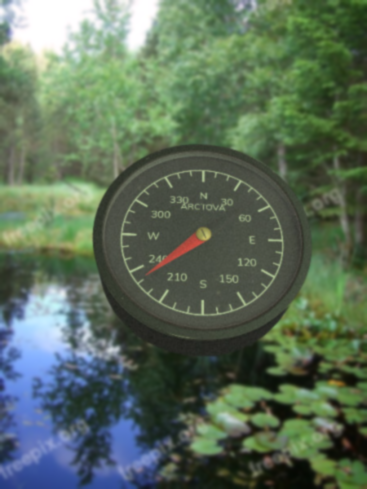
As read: 230; °
